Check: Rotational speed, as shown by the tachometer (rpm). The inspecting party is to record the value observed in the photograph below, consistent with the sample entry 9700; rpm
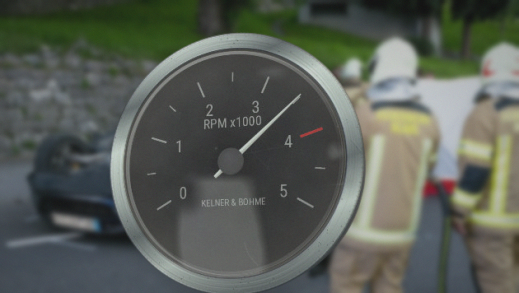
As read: 3500; rpm
